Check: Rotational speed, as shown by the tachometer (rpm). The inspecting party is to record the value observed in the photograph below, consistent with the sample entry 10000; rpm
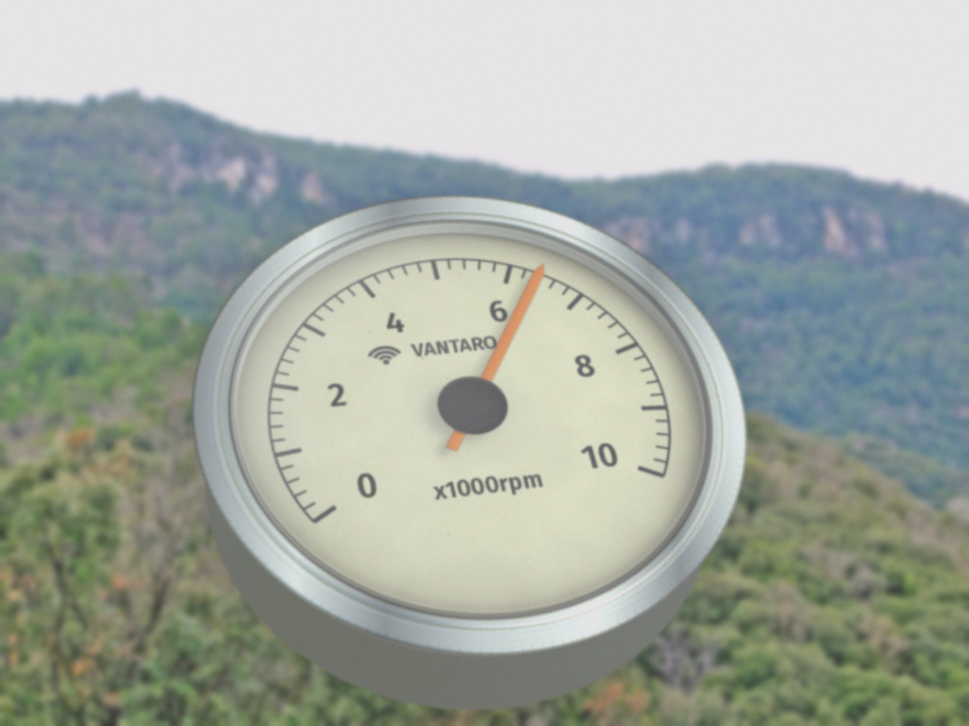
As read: 6400; rpm
